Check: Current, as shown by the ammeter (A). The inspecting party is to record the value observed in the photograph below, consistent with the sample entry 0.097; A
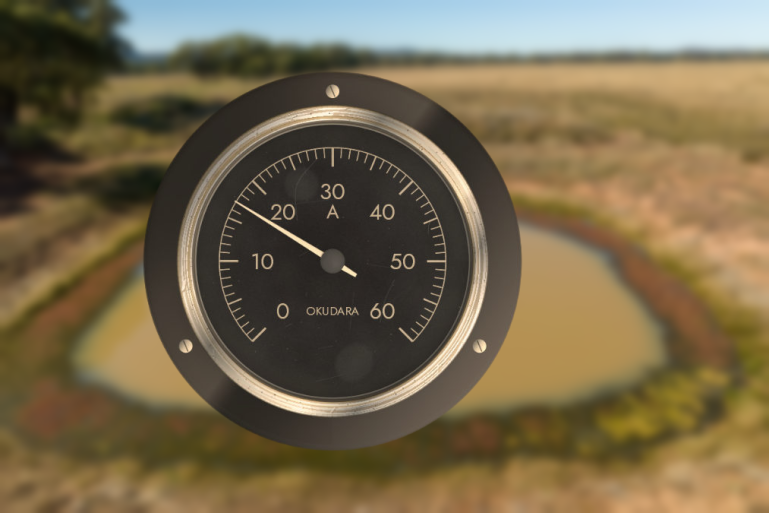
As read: 17; A
